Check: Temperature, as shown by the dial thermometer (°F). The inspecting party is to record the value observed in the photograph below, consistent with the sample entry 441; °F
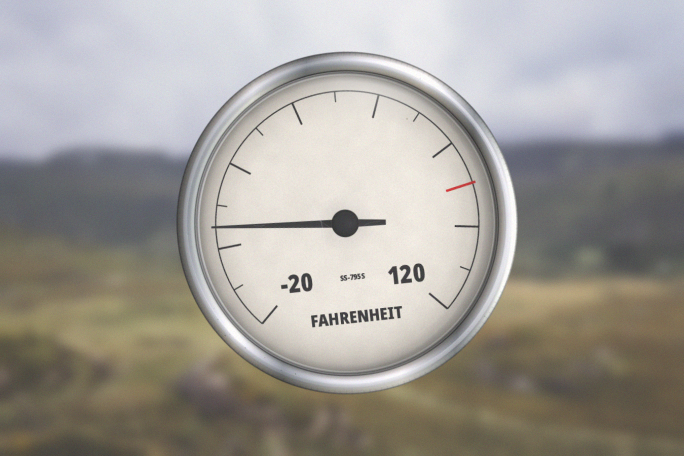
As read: 5; °F
